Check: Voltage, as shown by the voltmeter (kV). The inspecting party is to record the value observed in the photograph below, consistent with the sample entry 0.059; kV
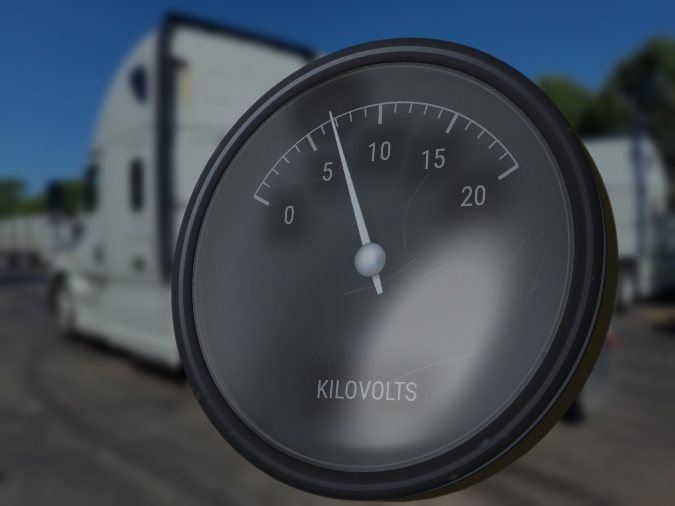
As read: 7; kV
